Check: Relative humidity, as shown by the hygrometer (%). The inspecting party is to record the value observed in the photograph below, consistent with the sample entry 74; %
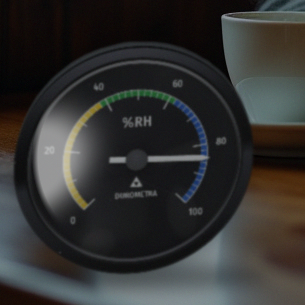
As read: 84; %
